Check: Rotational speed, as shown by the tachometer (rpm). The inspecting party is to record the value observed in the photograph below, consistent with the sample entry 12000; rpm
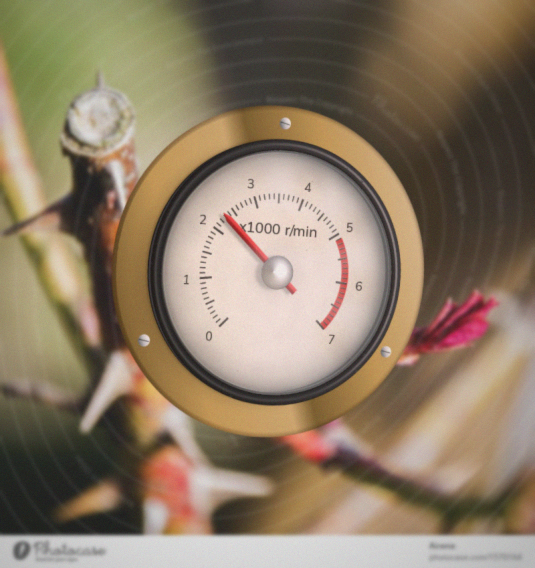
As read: 2300; rpm
